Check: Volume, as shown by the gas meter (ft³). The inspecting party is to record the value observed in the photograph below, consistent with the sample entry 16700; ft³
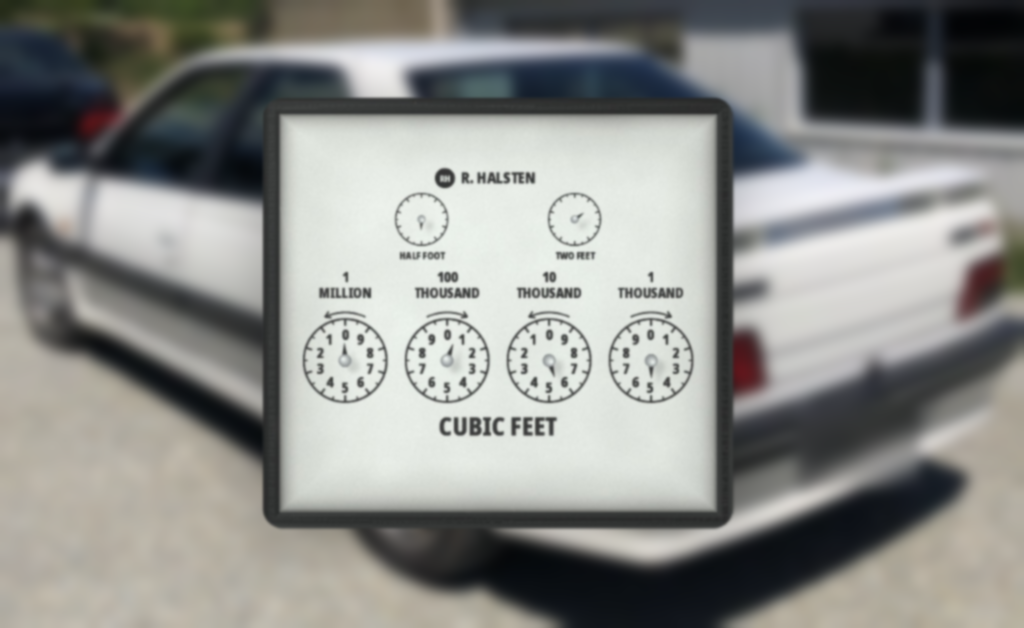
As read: 5500; ft³
